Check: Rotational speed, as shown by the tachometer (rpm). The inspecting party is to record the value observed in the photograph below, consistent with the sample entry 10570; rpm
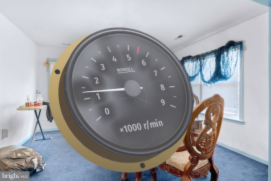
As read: 1250; rpm
